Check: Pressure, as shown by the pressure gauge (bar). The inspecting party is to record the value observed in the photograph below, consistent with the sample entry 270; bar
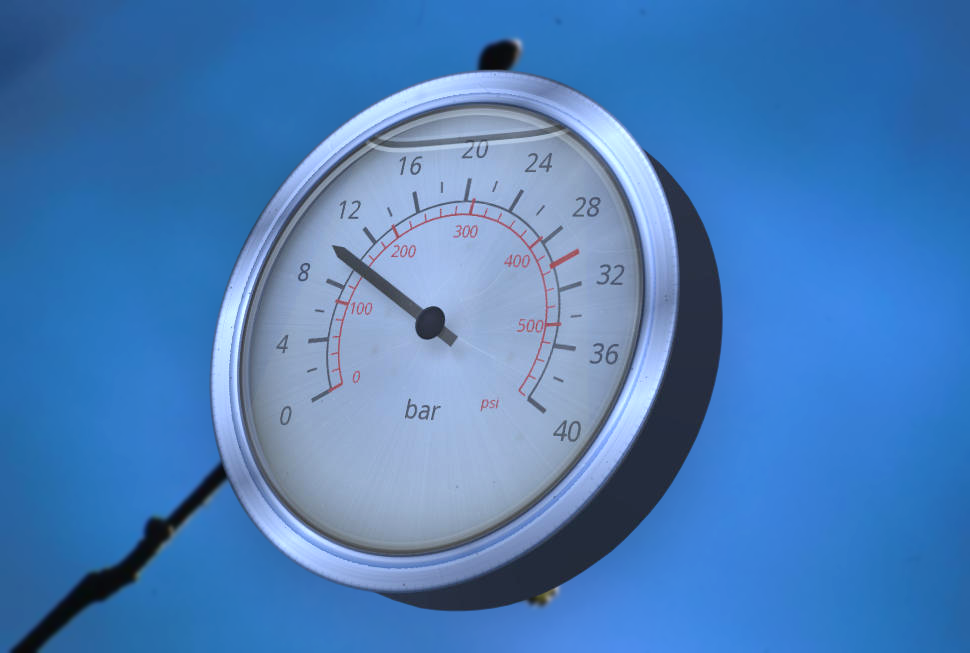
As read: 10; bar
